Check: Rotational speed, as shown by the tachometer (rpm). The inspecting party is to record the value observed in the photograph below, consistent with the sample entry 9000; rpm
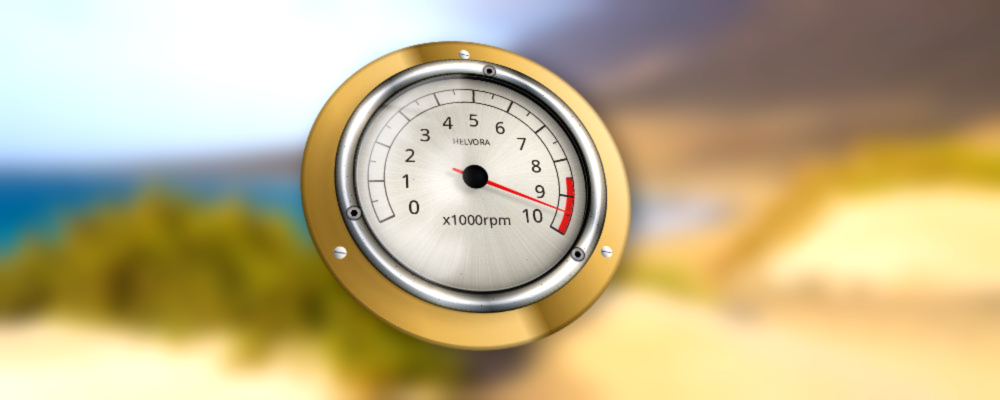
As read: 9500; rpm
